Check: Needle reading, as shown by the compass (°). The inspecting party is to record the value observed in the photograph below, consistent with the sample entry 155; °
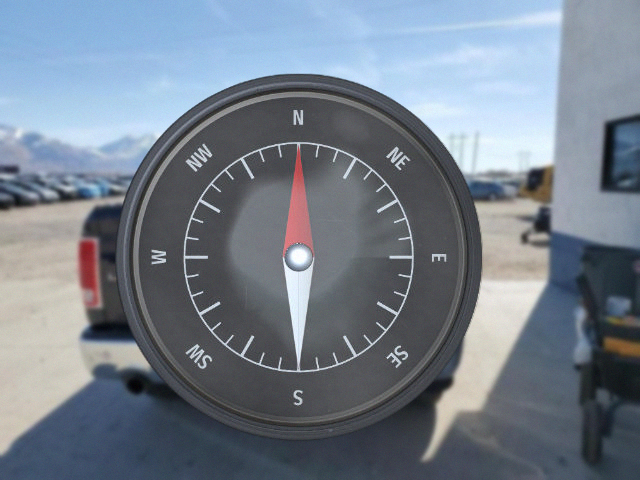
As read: 0; °
